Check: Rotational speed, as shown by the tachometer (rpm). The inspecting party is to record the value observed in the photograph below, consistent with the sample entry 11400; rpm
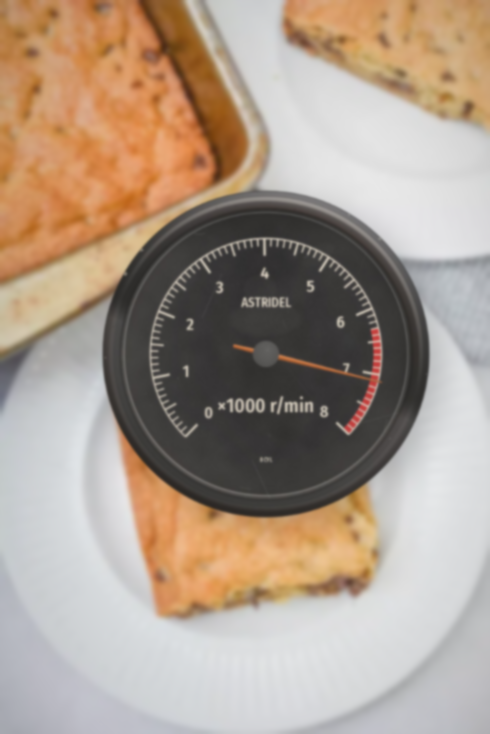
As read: 7100; rpm
